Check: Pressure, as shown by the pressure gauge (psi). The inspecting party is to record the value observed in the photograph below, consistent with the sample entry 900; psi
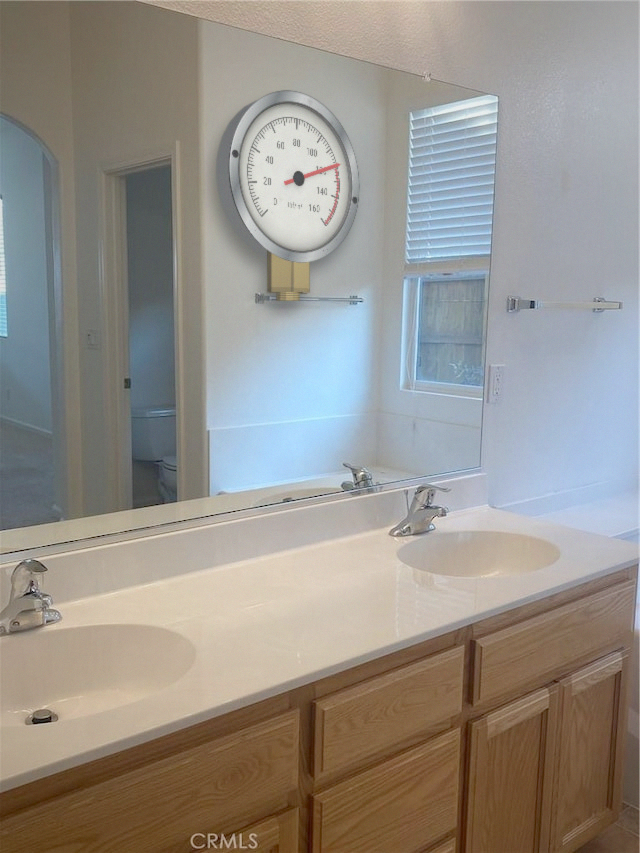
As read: 120; psi
